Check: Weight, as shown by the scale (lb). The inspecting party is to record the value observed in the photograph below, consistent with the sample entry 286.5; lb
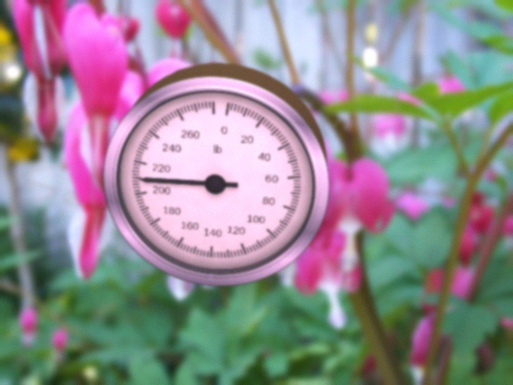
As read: 210; lb
